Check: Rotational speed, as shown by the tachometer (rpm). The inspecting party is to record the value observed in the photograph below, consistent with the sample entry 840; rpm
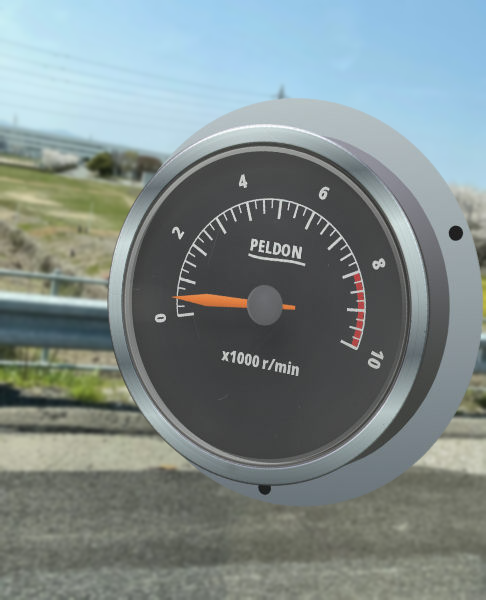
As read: 500; rpm
